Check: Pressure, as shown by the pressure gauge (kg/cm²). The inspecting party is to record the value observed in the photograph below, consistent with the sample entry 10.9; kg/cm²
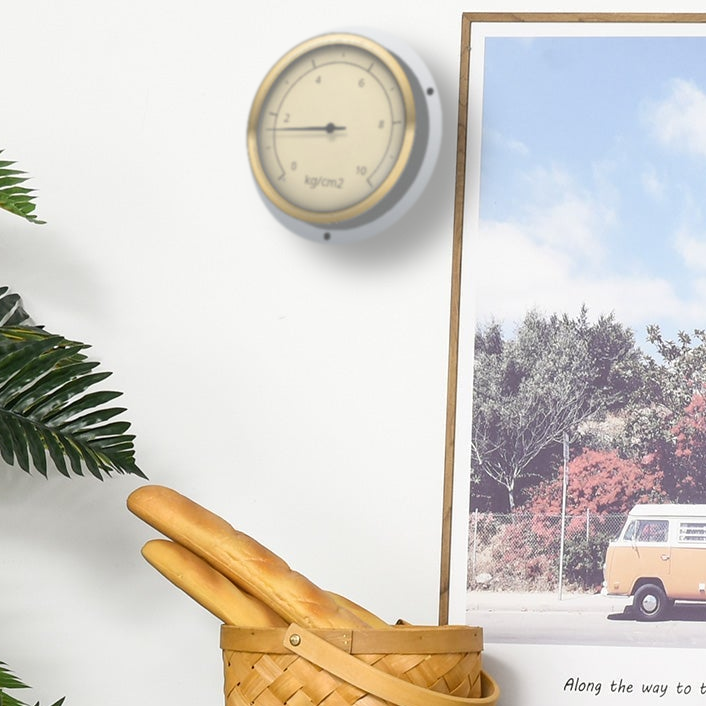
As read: 1.5; kg/cm²
